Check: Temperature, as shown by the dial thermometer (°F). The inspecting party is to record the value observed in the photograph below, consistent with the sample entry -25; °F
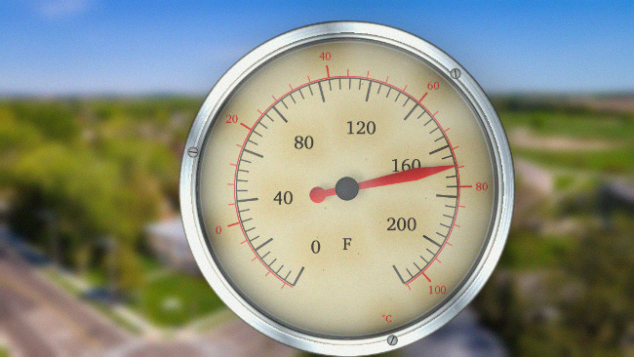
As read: 168; °F
